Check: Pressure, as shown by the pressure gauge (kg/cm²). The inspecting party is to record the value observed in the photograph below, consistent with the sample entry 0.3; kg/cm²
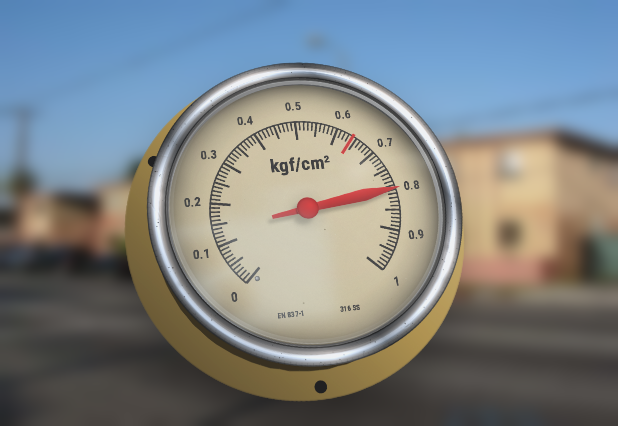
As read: 0.8; kg/cm²
